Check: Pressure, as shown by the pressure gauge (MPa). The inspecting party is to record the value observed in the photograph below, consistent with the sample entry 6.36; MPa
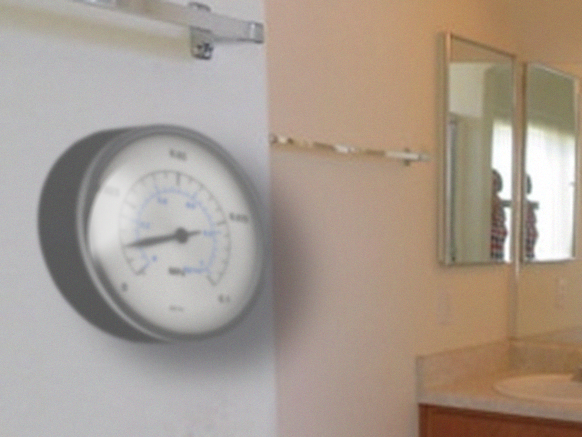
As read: 0.01; MPa
